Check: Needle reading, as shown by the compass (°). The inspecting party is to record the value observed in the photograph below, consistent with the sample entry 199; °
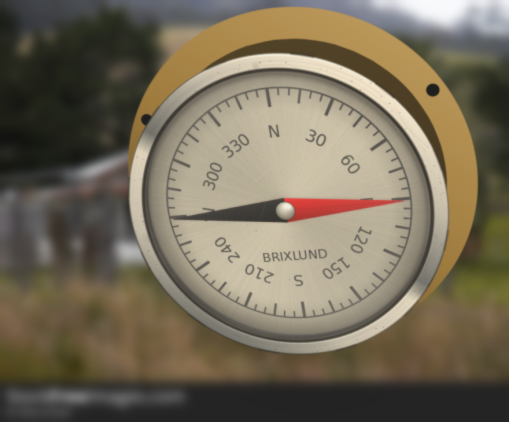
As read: 90; °
